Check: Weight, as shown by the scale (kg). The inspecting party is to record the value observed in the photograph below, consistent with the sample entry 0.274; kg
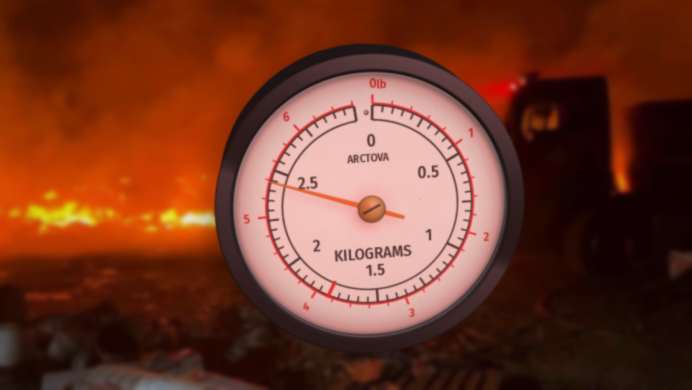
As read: 2.45; kg
